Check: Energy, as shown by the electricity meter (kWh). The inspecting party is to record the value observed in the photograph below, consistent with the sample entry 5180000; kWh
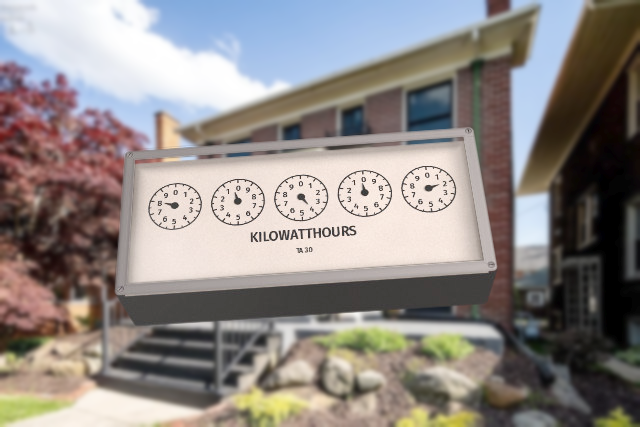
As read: 80402; kWh
